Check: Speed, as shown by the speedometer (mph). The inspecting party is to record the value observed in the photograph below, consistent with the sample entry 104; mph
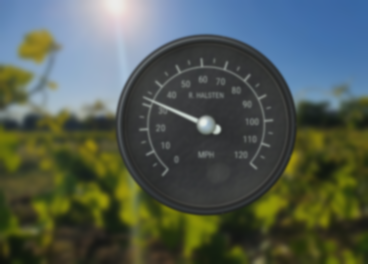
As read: 32.5; mph
